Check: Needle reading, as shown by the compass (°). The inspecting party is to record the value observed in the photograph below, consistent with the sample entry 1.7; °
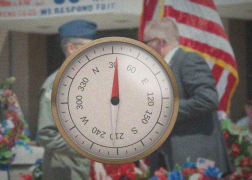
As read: 35; °
